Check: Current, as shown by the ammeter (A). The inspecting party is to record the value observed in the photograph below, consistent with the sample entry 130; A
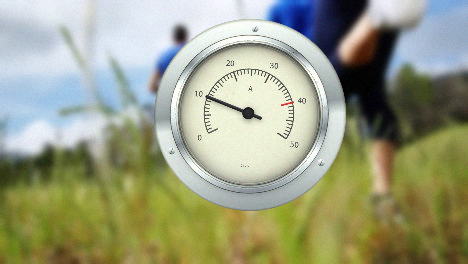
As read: 10; A
